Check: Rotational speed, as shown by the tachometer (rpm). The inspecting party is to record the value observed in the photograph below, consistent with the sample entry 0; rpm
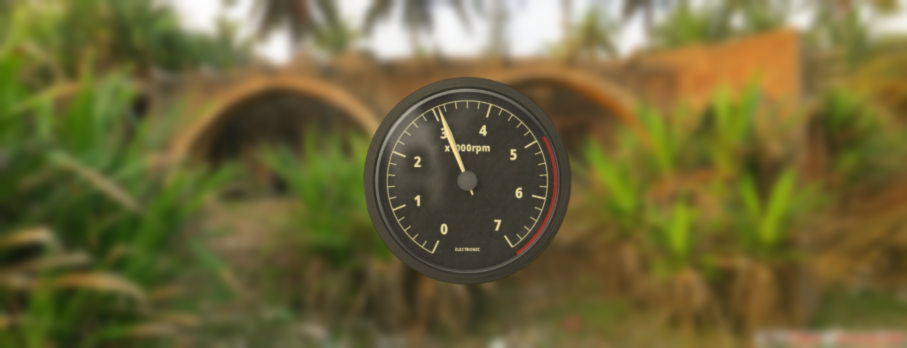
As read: 3100; rpm
